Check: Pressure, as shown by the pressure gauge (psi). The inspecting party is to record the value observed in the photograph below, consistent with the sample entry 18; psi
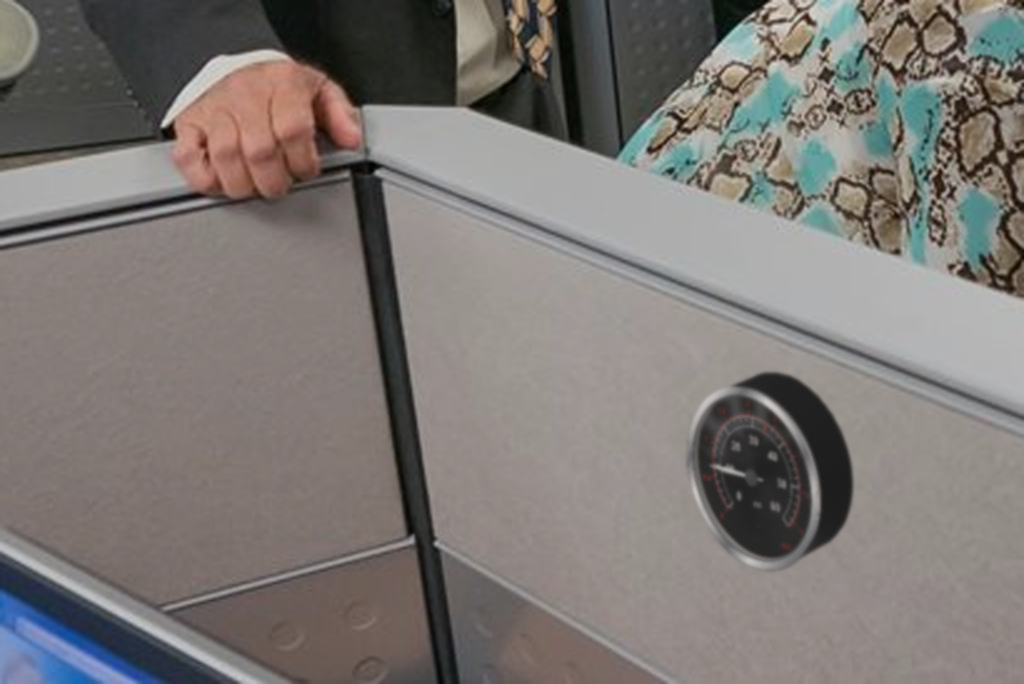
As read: 10; psi
